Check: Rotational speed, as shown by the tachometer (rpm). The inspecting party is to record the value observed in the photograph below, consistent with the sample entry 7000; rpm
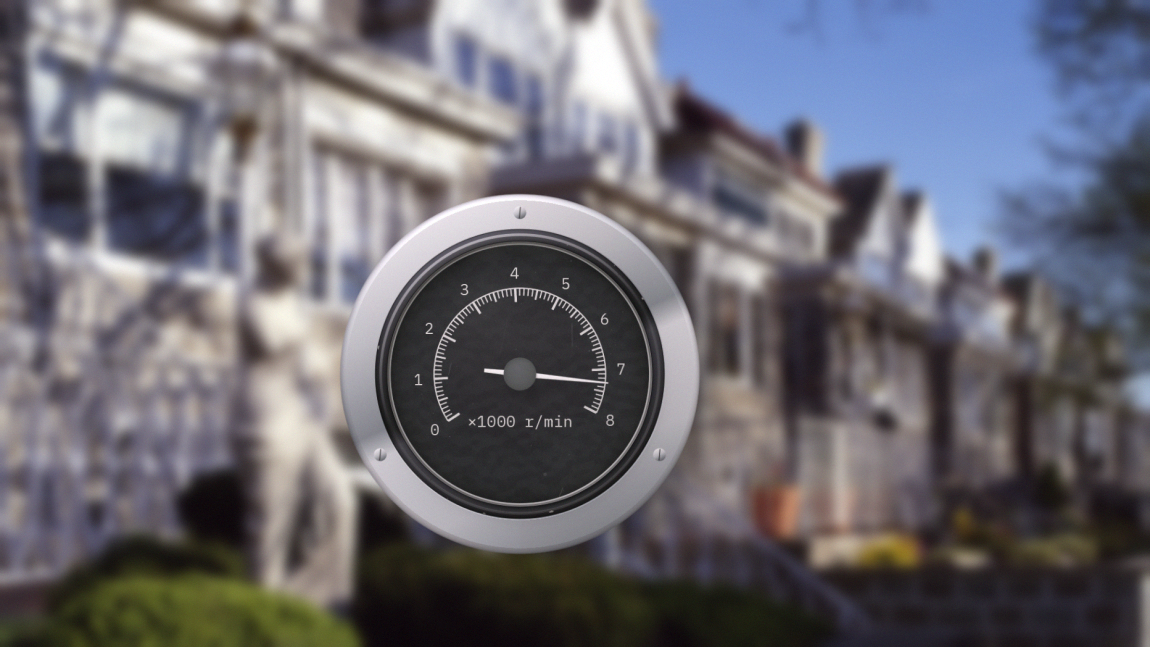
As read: 7300; rpm
